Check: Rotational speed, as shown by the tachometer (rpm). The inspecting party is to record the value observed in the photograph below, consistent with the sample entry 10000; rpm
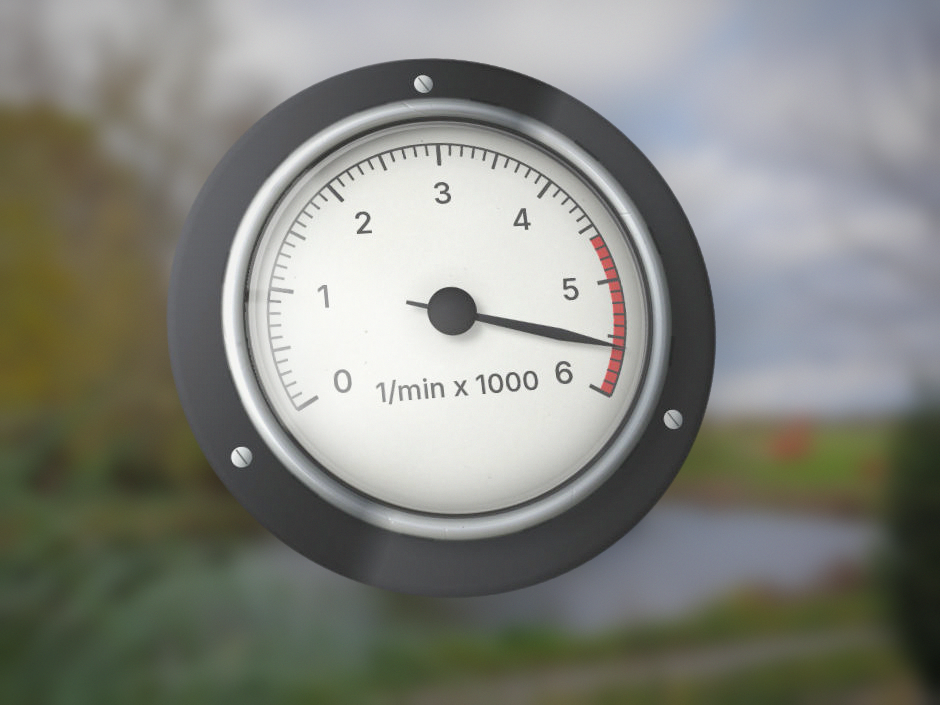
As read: 5600; rpm
